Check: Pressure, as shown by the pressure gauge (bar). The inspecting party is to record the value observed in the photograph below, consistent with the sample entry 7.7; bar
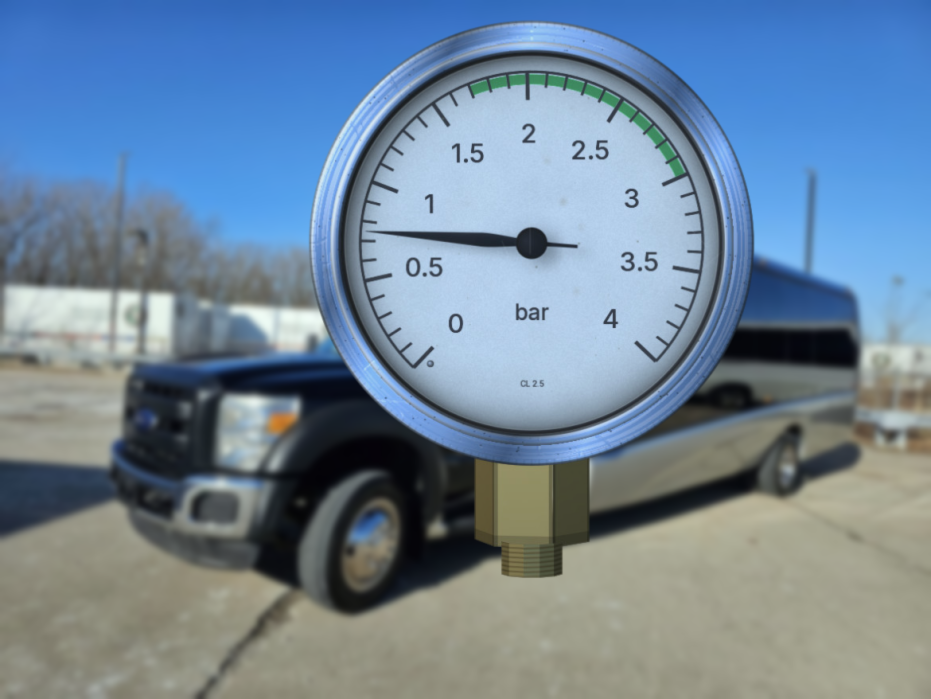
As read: 0.75; bar
